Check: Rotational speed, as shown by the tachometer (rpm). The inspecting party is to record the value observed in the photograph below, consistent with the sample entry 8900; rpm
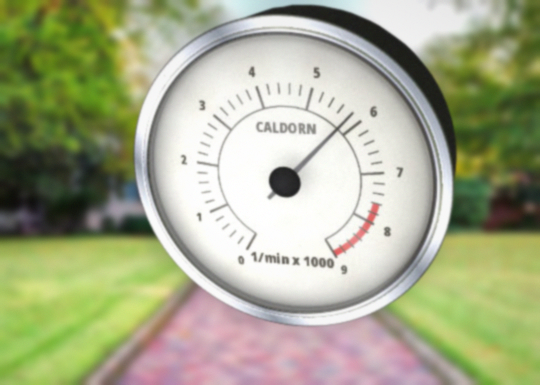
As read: 5800; rpm
